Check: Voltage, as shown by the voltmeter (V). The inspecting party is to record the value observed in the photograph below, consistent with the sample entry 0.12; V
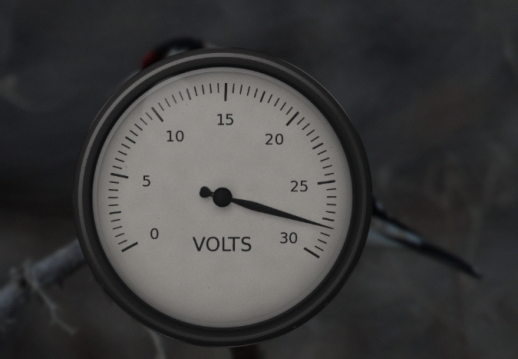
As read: 28; V
